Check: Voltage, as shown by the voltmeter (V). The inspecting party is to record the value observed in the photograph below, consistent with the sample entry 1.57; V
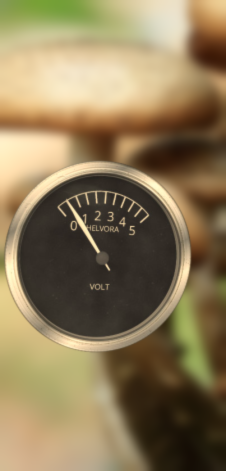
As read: 0.5; V
